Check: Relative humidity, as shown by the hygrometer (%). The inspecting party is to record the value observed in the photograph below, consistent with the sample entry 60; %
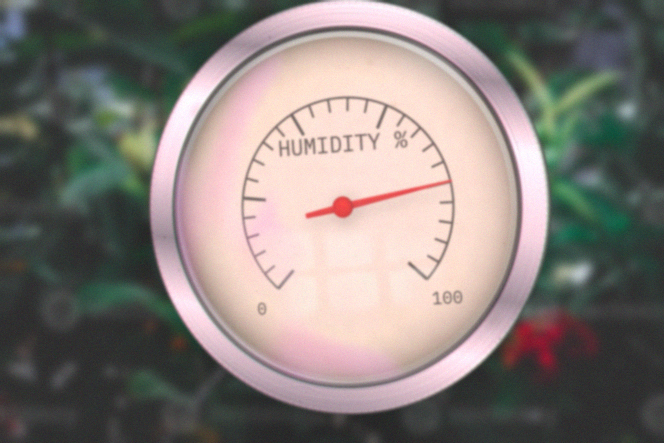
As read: 80; %
